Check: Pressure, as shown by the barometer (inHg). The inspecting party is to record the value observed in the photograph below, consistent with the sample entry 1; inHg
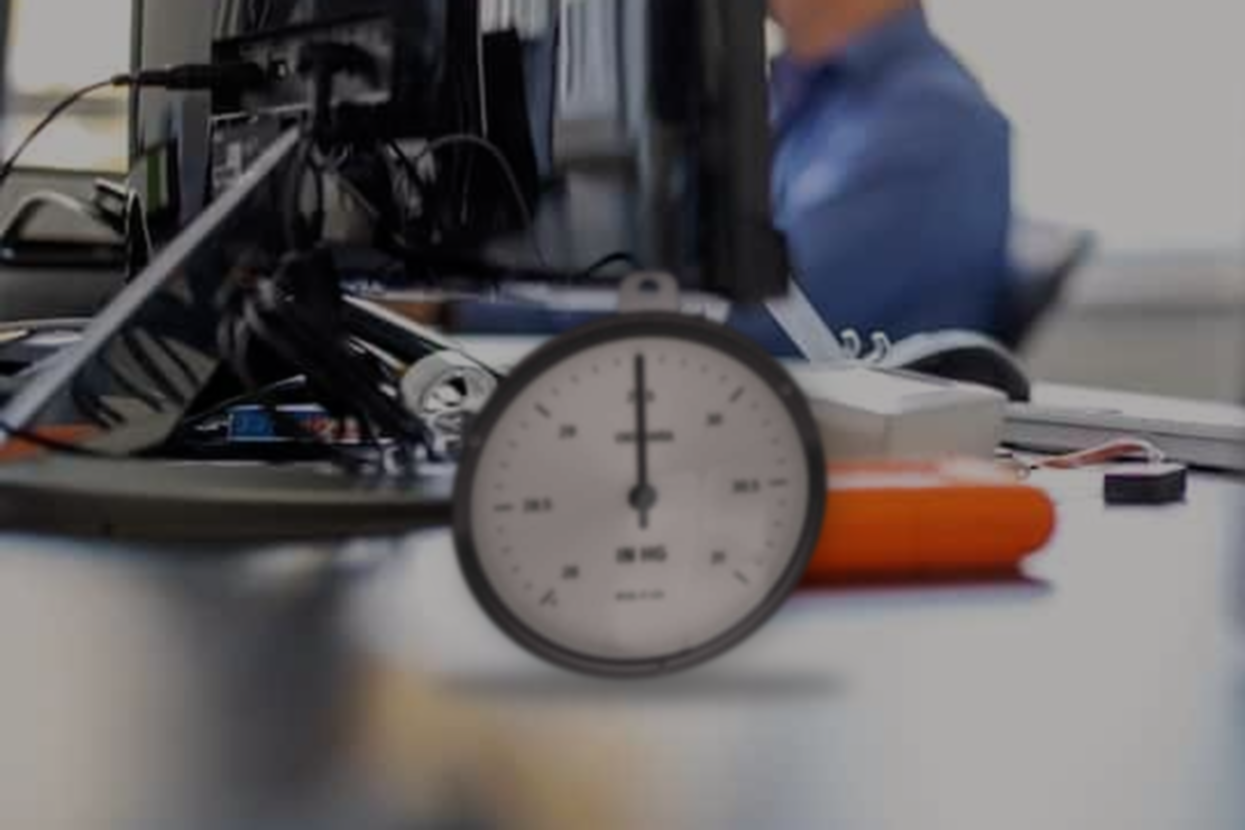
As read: 29.5; inHg
